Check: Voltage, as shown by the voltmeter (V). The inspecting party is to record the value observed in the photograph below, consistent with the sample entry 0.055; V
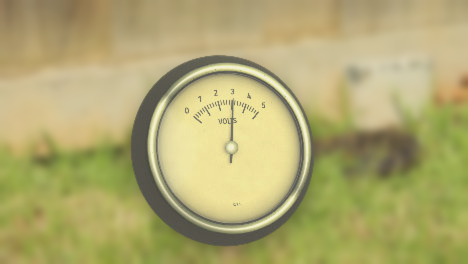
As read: 3; V
